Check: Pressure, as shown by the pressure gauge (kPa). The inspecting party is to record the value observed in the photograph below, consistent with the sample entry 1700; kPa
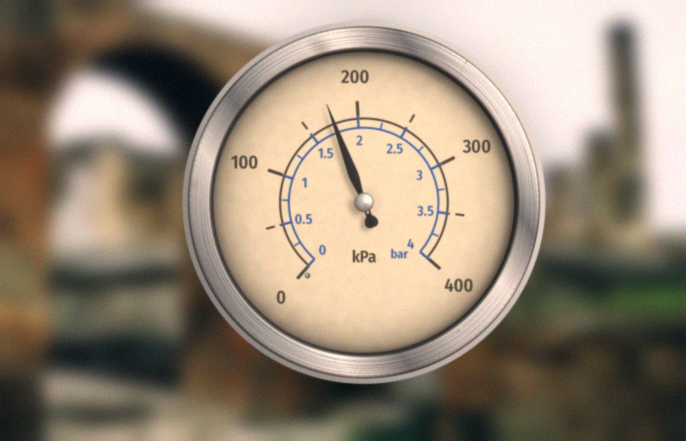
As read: 175; kPa
